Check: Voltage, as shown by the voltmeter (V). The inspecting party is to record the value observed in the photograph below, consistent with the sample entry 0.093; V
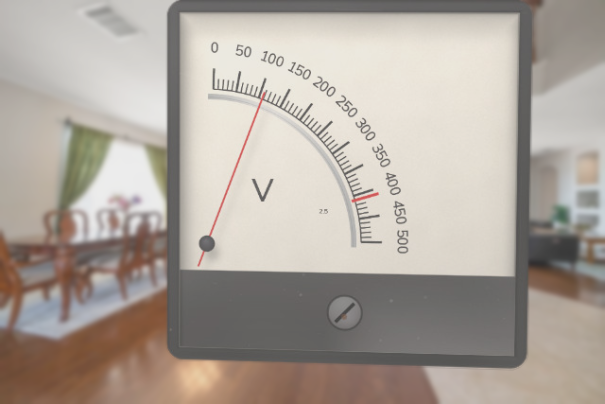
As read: 110; V
